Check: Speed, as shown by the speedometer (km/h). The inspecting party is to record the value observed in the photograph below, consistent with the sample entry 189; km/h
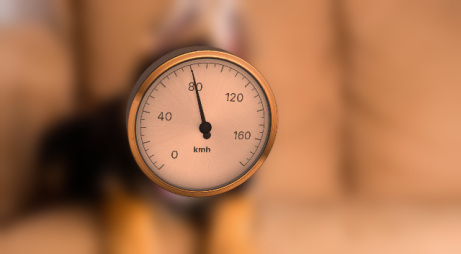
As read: 80; km/h
